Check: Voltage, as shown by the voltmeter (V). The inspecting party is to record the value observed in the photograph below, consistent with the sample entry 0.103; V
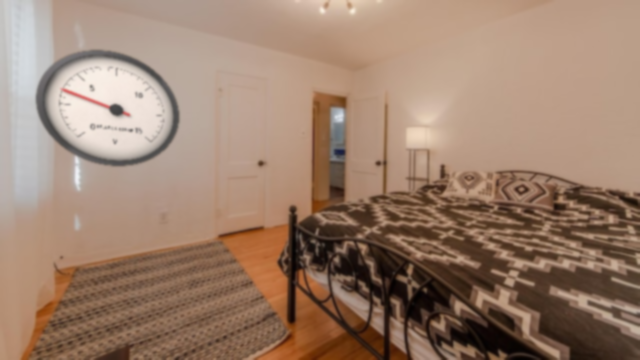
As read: 3.5; V
